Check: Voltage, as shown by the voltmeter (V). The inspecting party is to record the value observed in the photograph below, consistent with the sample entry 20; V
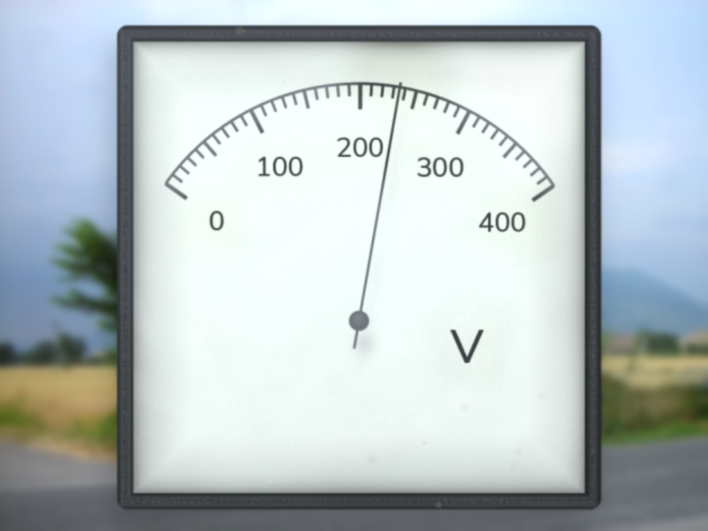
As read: 235; V
